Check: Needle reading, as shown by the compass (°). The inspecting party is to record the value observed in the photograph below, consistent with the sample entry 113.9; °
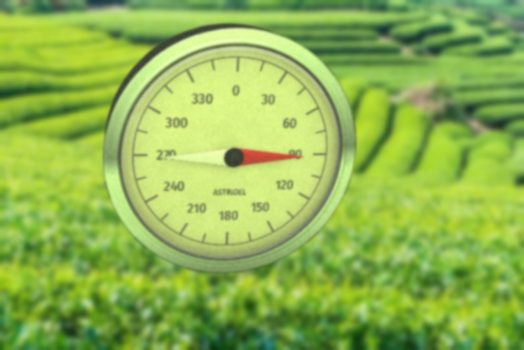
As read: 90; °
